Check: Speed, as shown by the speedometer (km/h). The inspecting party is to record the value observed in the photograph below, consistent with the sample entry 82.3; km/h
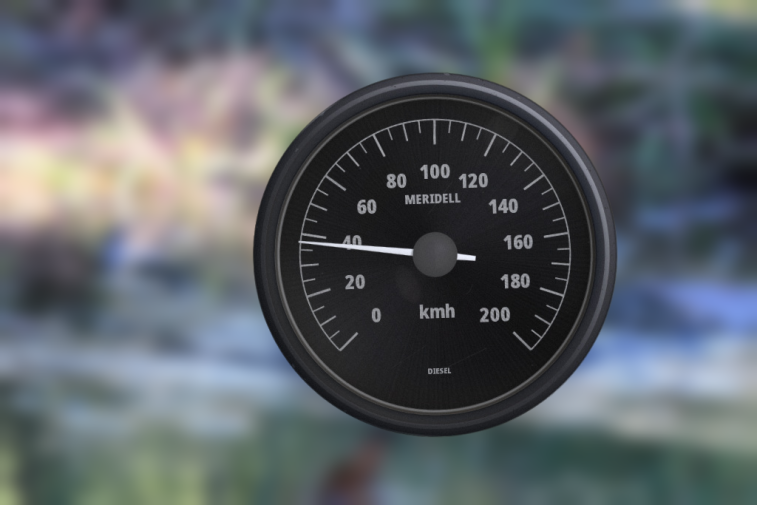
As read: 37.5; km/h
